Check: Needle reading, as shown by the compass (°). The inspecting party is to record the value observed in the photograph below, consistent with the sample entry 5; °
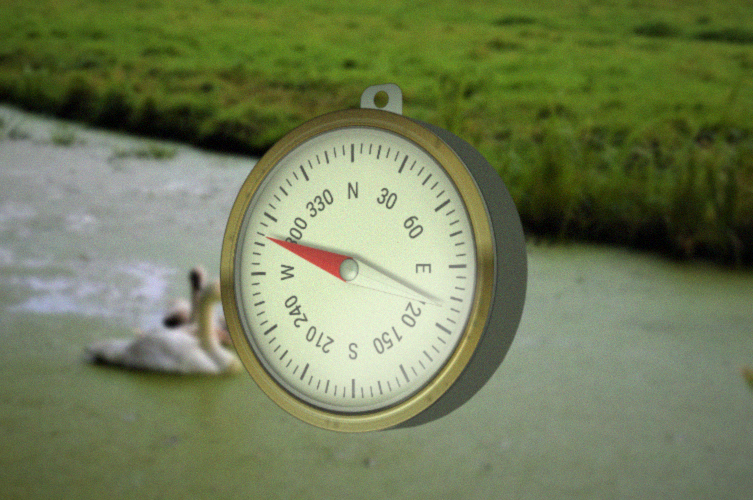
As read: 290; °
